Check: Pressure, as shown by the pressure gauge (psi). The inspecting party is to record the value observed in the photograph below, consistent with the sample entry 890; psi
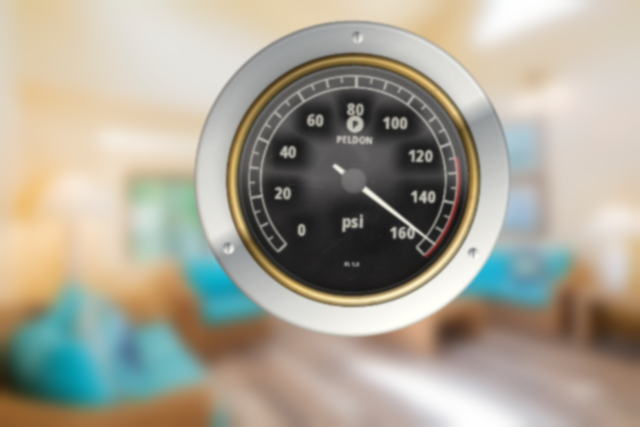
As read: 155; psi
